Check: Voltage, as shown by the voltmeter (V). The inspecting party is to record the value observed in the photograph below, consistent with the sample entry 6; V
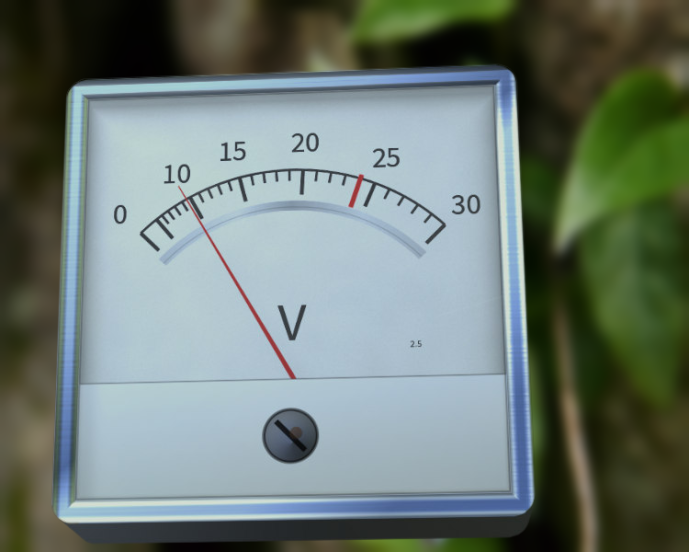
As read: 9.5; V
